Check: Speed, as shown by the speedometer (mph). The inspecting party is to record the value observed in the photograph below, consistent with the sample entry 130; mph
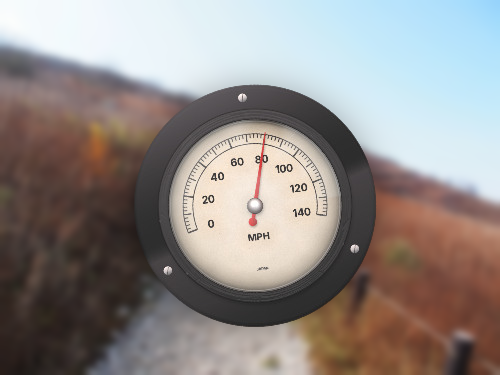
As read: 80; mph
